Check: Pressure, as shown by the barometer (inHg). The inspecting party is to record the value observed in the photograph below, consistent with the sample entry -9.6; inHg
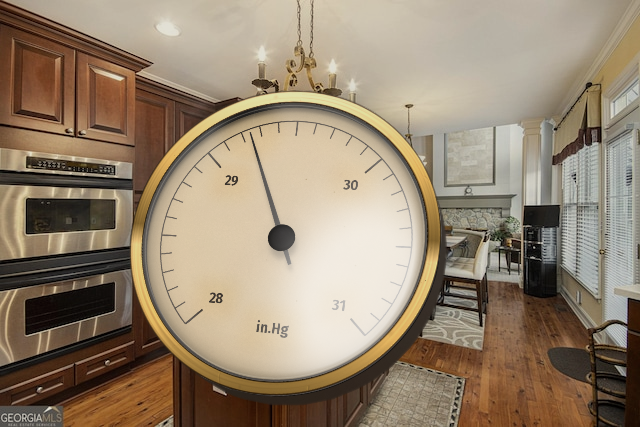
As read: 29.25; inHg
